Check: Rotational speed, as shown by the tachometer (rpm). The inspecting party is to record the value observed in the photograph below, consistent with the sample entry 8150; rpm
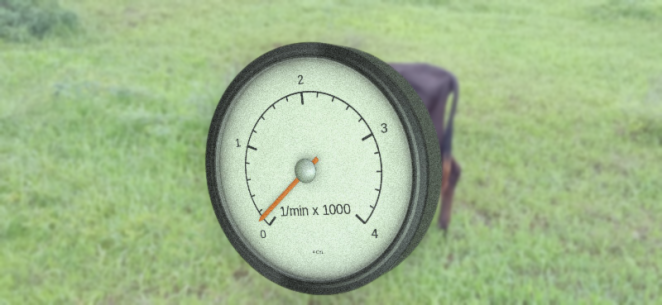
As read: 100; rpm
